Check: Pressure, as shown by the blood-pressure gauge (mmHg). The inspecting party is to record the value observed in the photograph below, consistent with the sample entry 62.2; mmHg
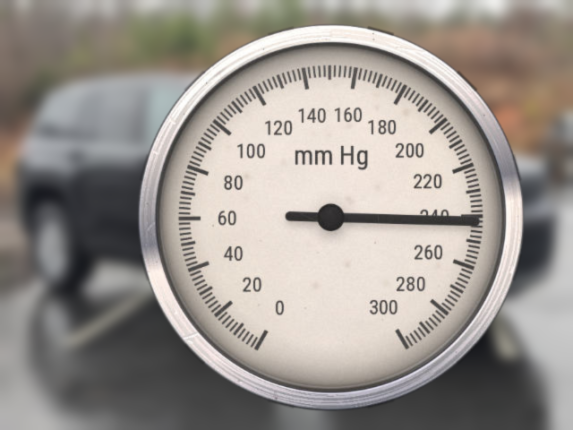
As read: 242; mmHg
